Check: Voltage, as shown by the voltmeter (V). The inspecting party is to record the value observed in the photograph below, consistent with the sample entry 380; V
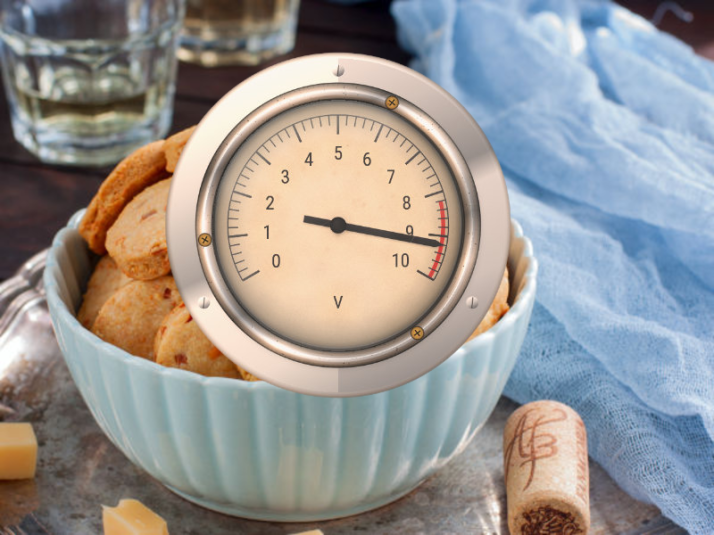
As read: 9.2; V
